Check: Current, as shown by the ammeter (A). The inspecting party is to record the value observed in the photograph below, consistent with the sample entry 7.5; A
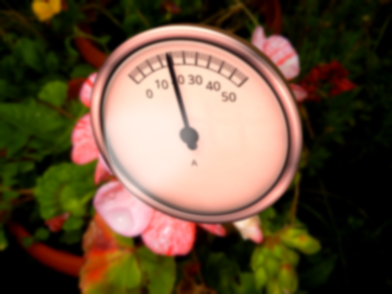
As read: 20; A
